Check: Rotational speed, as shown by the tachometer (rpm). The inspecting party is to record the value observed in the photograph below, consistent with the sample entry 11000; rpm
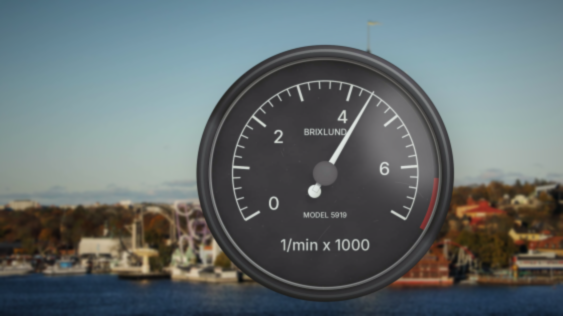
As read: 4400; rpm
